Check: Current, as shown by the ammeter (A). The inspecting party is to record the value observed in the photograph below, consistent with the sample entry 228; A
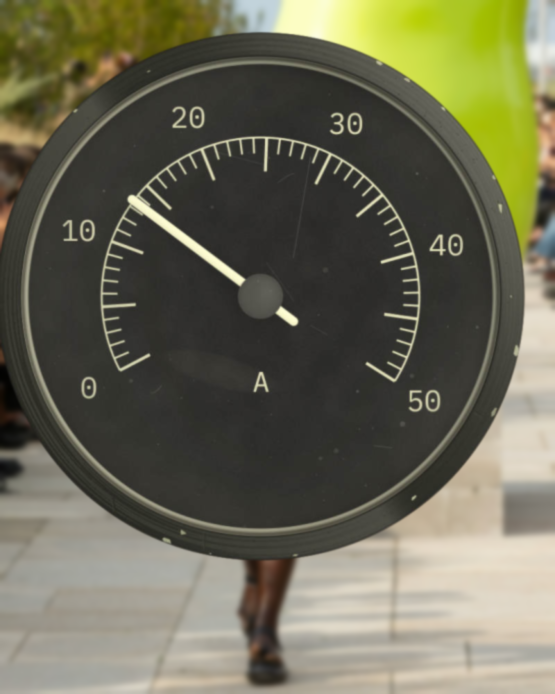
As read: 13.5; A
